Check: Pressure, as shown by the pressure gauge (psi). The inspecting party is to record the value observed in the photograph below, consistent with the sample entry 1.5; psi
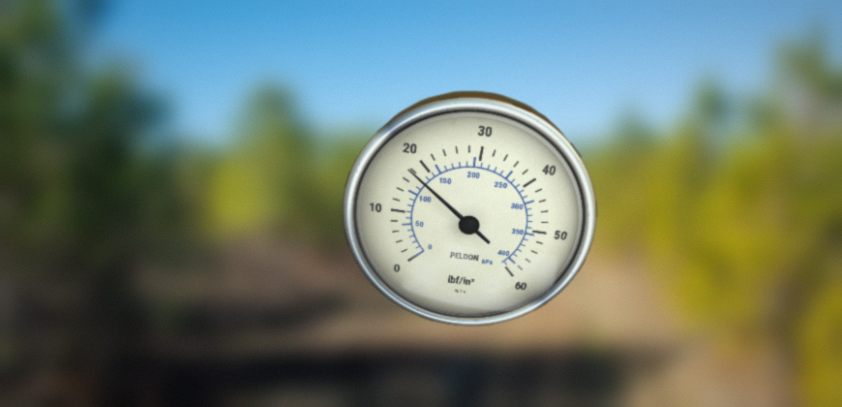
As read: 18; psi
